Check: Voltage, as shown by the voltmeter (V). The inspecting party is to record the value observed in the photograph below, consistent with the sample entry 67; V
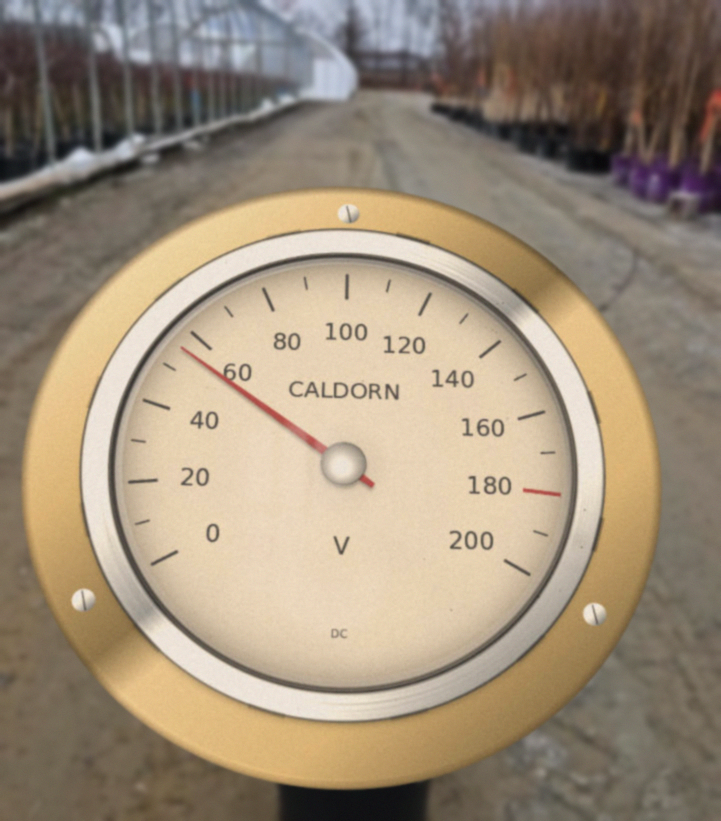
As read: 55; V
